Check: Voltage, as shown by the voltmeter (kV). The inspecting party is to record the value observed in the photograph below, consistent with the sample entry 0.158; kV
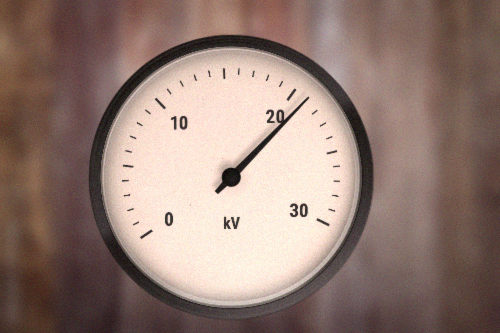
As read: 21; kV
